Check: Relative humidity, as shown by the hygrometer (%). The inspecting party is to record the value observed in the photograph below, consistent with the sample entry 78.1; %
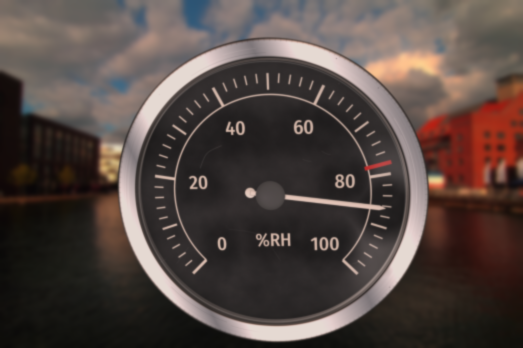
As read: 86; %
